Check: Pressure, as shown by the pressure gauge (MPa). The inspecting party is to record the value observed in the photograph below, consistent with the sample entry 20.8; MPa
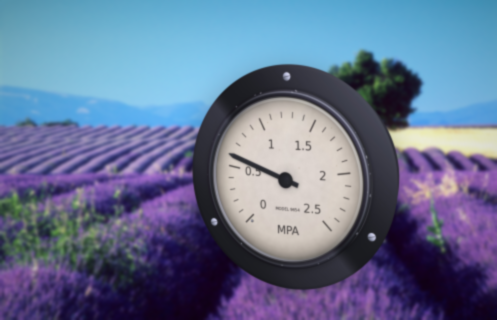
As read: 0.6; MPa
